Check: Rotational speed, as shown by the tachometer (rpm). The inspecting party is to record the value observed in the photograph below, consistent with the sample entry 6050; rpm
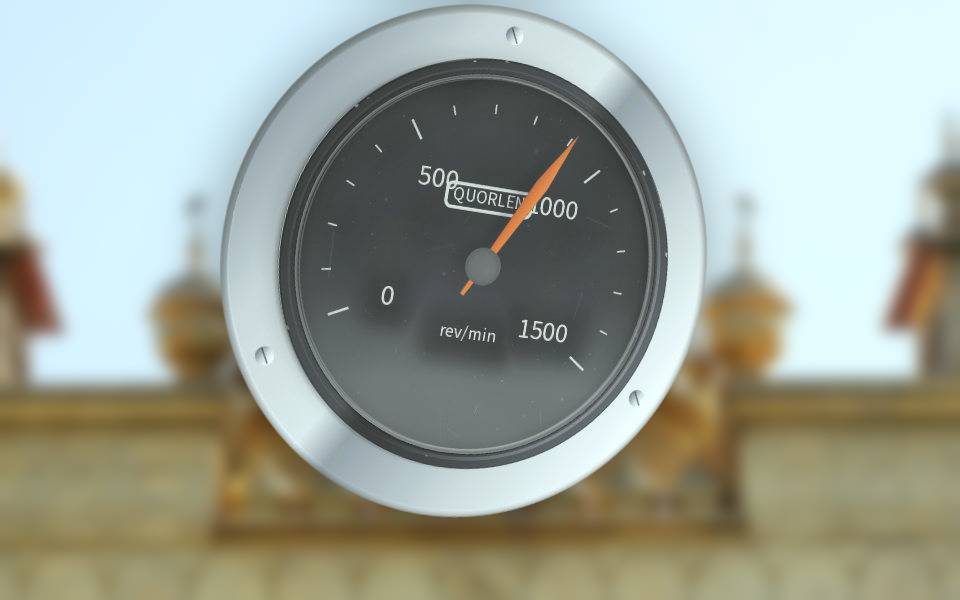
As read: 900; rpm
